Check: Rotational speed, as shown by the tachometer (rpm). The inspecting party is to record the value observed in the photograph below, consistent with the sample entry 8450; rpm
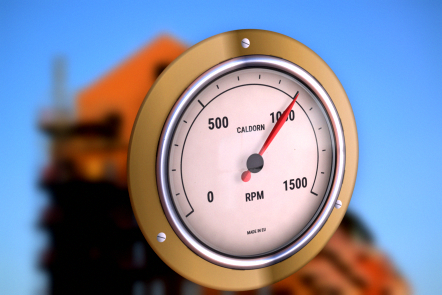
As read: 1000; rpm
